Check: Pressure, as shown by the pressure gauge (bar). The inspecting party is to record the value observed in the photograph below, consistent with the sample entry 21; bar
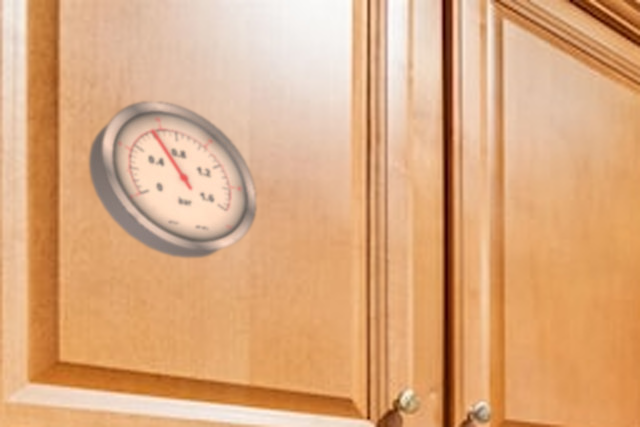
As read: 0.6; bar
